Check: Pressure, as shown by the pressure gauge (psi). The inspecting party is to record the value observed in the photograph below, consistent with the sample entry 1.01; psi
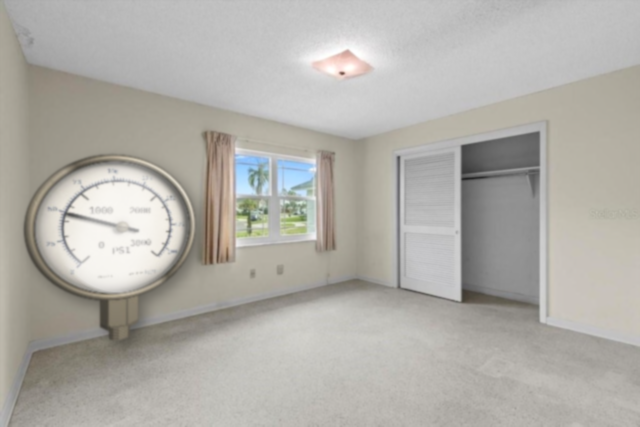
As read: 700; psi
